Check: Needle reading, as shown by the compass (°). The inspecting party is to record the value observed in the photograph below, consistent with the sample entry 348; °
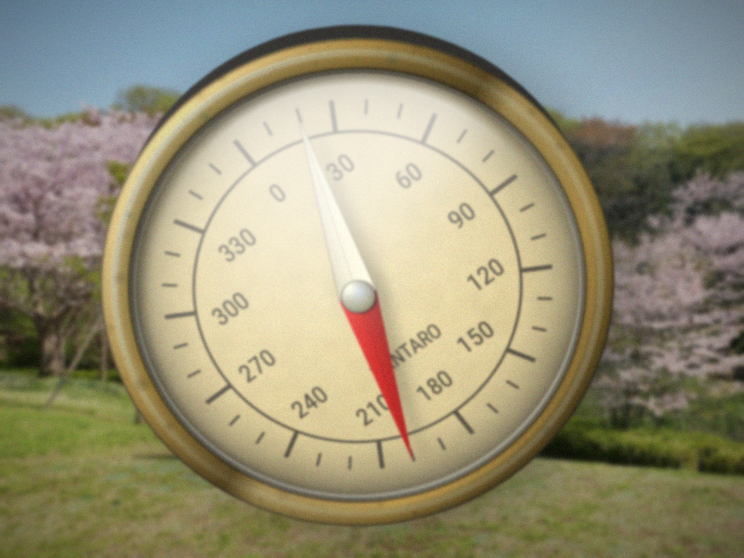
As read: 200; °
